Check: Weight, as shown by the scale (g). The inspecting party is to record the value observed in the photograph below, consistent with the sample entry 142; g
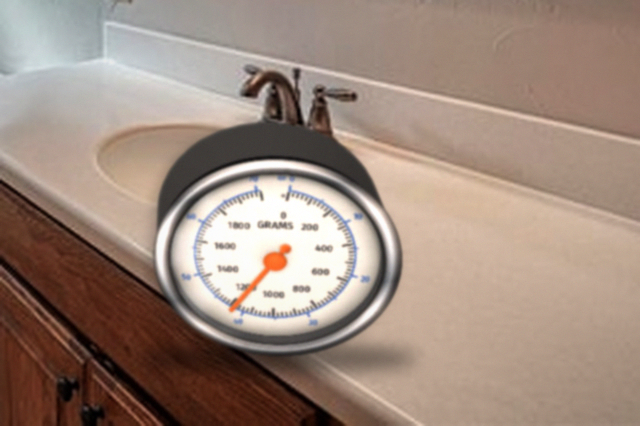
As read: 1200; g
